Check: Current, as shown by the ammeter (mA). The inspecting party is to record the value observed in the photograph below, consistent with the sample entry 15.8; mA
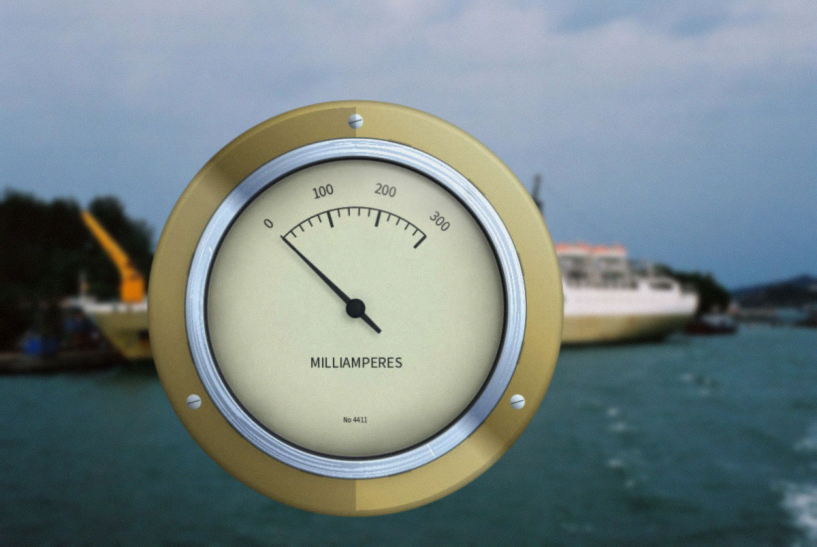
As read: 0; mA
